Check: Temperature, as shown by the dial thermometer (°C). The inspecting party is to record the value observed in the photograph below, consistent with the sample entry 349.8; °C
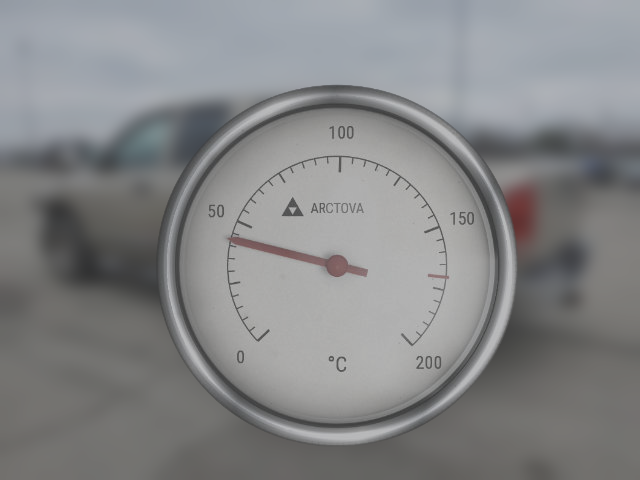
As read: 42.5; °C
